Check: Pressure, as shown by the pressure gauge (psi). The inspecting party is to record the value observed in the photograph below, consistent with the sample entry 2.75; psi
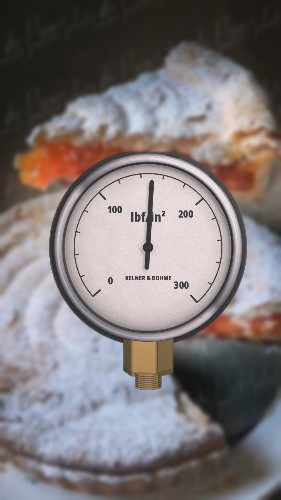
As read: 150; psi
